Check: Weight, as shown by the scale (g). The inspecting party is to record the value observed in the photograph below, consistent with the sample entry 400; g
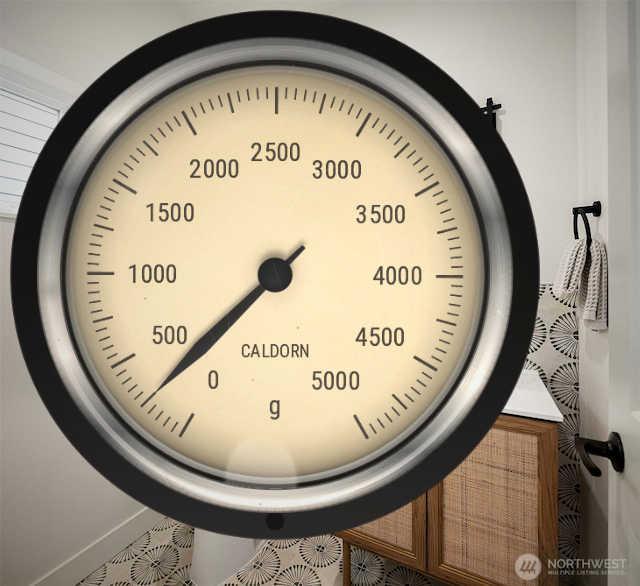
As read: 250; g
